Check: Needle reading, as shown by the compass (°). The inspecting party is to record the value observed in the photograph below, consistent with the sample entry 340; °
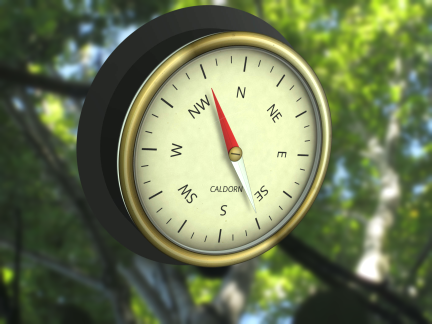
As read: 330; °
